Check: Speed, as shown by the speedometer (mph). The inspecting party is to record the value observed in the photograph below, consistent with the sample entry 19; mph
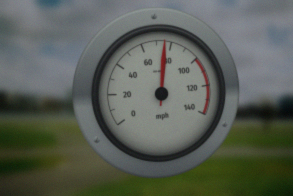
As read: 75; mph
